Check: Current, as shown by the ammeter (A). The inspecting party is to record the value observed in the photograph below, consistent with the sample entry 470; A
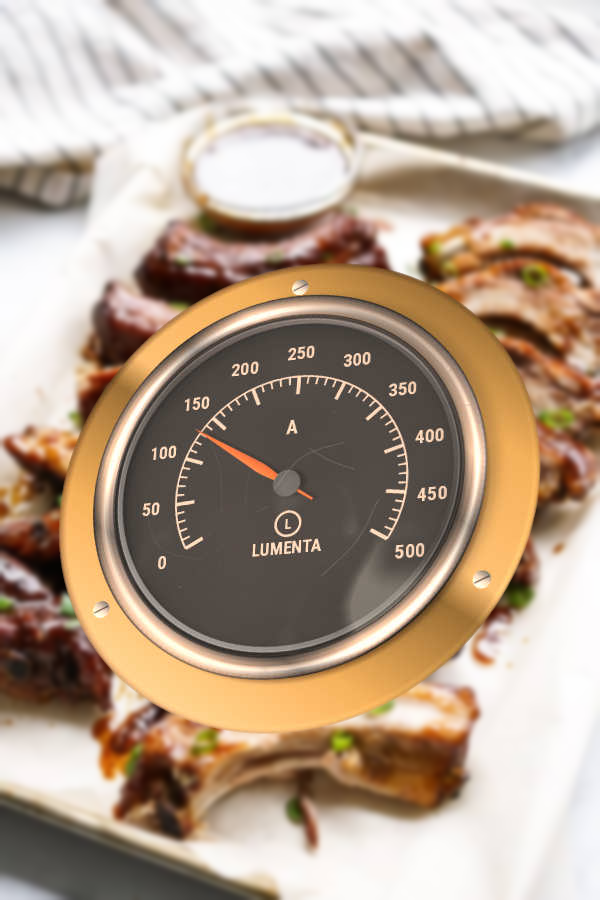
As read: 130; A
